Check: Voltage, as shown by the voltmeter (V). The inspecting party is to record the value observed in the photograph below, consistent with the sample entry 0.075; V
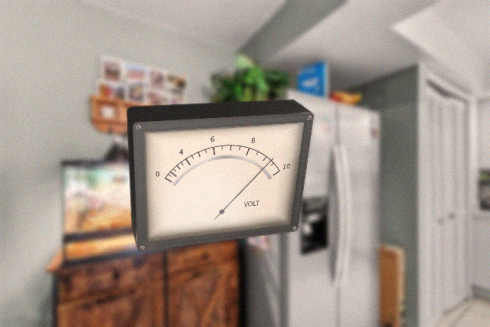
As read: 9.25; V
